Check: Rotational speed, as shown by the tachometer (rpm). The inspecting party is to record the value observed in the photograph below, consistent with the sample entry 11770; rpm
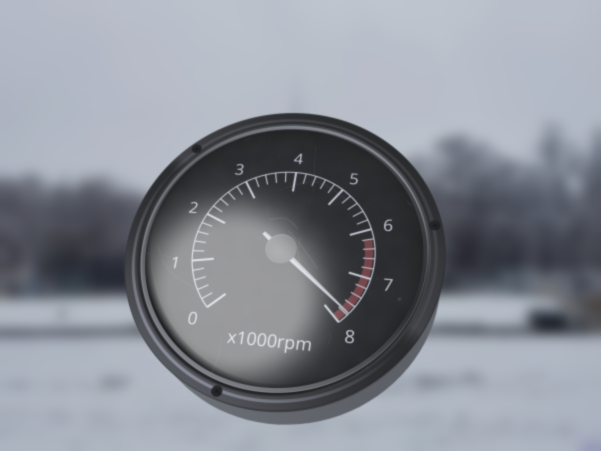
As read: 7800; rpm
